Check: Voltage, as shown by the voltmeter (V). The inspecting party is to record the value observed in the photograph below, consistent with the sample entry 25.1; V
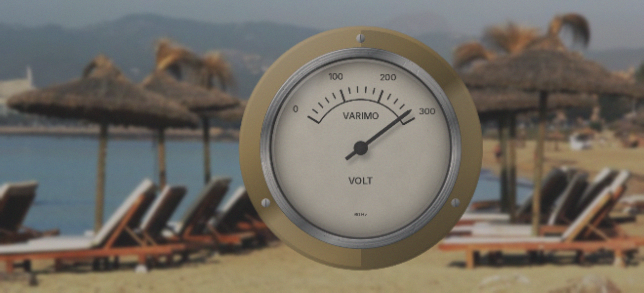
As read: 280; V
